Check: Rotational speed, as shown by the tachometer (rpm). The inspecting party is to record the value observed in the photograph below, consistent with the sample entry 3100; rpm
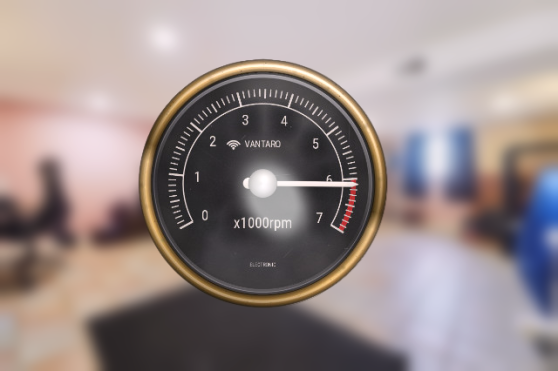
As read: 6100; rpm
